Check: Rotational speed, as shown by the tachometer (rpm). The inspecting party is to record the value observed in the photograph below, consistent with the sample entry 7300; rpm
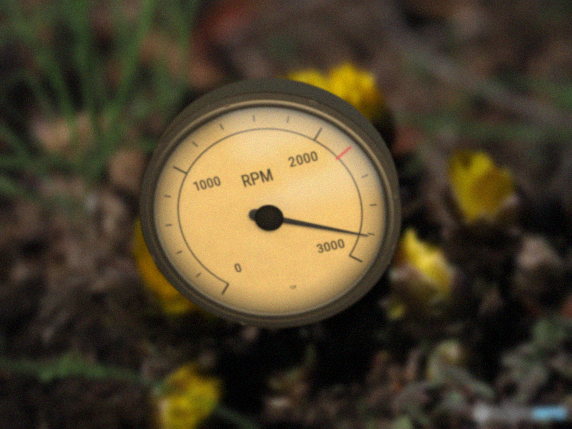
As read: 2800; rpm
